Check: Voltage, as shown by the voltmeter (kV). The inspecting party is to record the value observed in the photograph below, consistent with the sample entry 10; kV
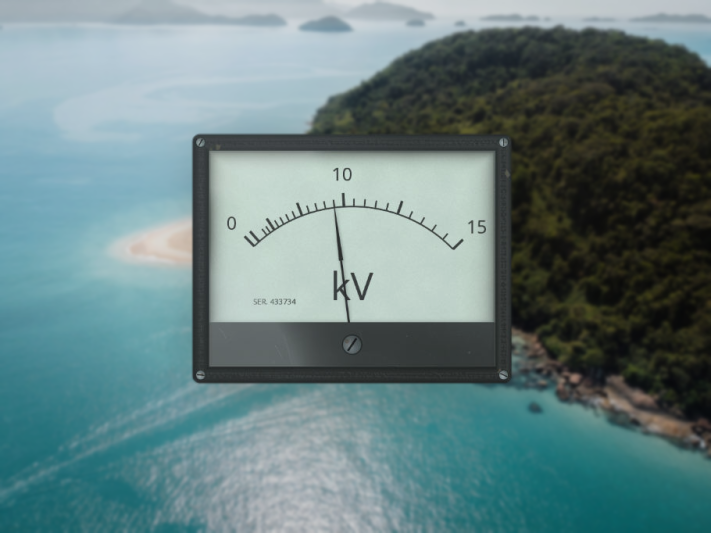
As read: 9.5; kV
